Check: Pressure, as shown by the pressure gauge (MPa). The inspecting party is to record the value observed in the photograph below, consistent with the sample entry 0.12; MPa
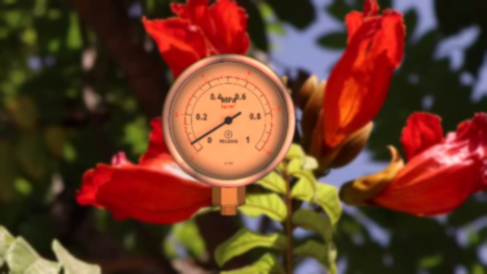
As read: 0.05; MPa
